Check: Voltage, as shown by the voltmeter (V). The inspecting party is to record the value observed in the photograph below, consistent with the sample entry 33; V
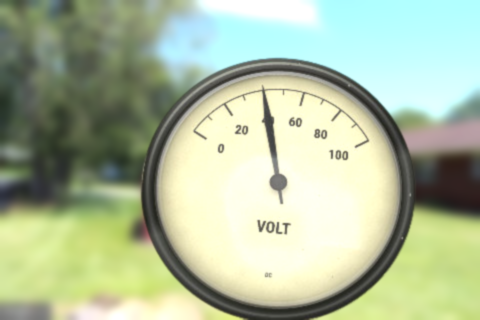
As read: 40; V
